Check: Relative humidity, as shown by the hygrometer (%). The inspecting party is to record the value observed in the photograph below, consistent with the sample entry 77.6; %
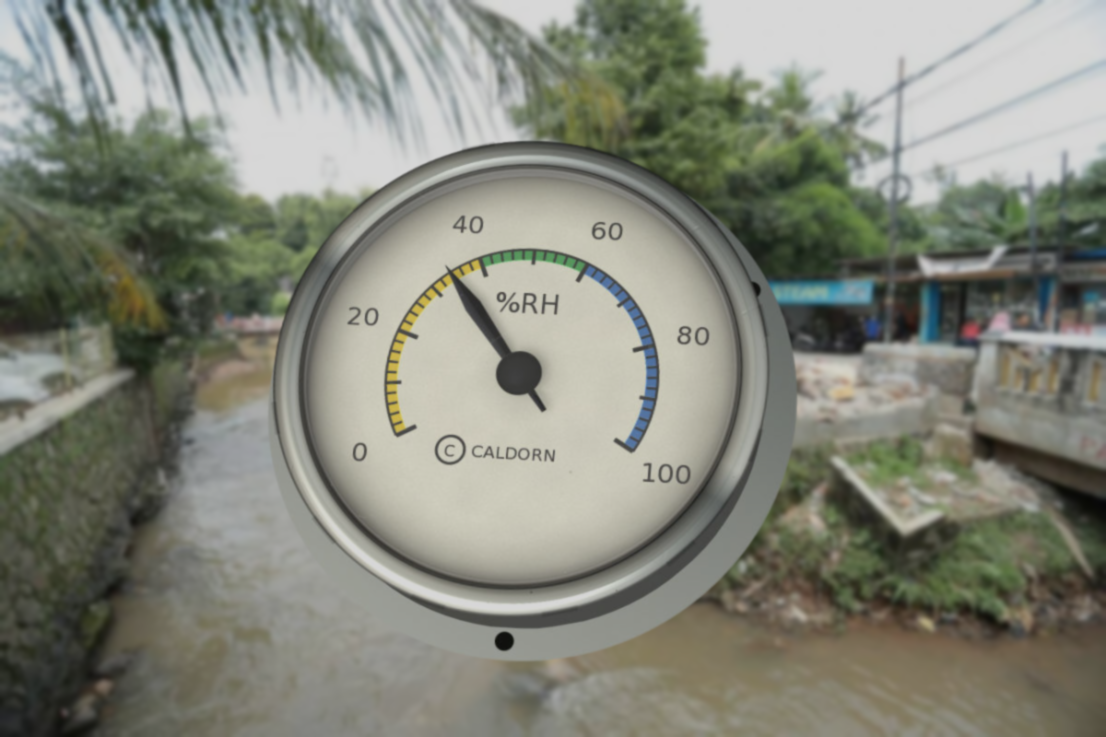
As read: 34; %
